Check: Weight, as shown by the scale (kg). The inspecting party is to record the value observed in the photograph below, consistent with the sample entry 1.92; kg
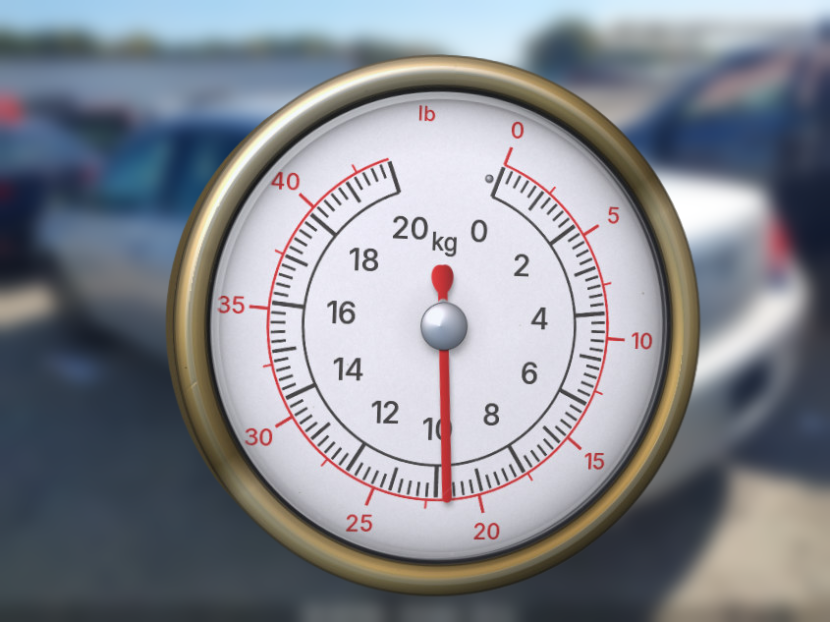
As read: 9.8; kg
